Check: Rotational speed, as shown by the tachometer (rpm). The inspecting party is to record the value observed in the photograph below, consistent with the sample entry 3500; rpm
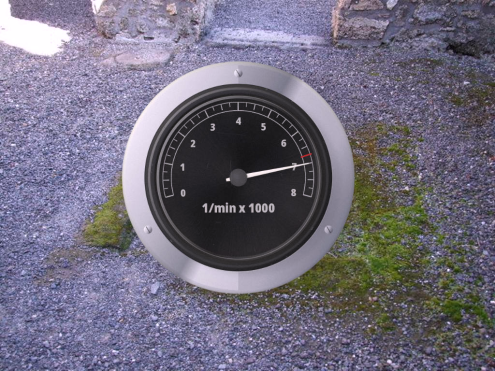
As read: 7000; rpm
